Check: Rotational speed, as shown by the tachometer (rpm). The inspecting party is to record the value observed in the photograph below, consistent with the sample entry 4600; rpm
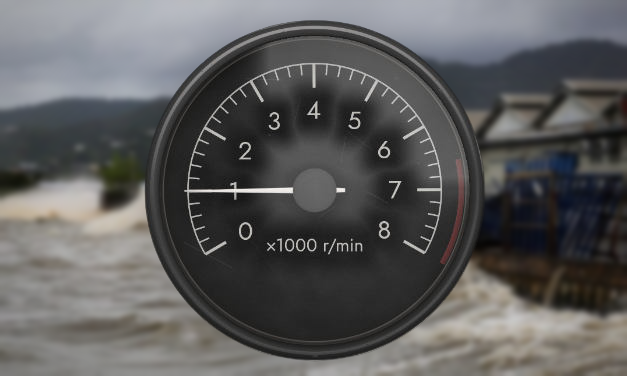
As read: 1000; rpm
